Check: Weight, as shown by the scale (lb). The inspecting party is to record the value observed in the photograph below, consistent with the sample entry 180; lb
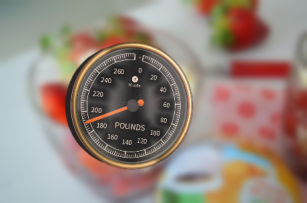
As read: 190; lb
